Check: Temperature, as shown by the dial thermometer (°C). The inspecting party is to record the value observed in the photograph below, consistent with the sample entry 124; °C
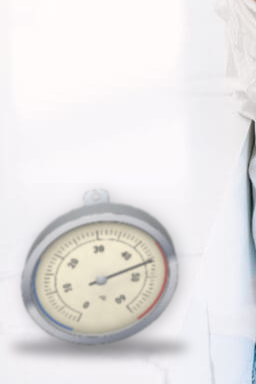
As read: 45; °C
